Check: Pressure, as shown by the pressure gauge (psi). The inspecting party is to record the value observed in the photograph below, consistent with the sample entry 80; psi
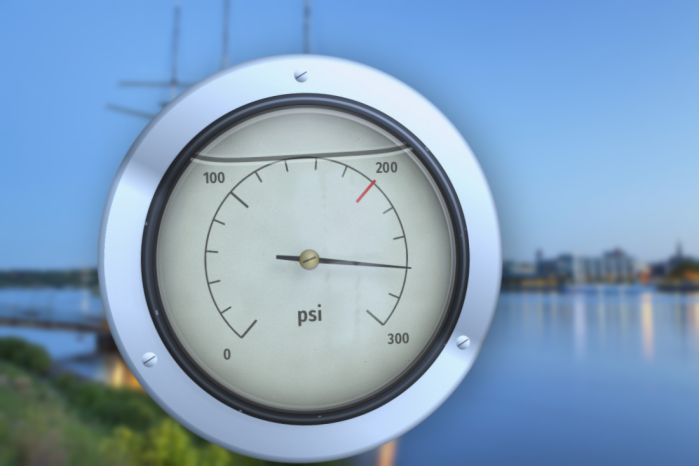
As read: 260; psi
